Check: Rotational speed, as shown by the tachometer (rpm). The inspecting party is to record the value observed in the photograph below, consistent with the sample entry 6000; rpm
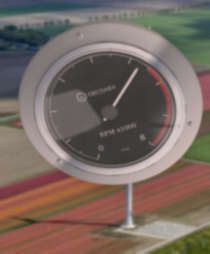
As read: 5250; rpm
